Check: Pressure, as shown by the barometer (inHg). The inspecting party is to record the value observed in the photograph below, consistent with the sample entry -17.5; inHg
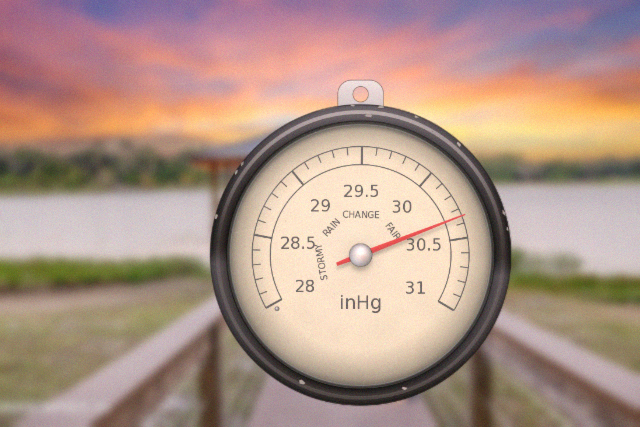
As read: 30.35; inHg
